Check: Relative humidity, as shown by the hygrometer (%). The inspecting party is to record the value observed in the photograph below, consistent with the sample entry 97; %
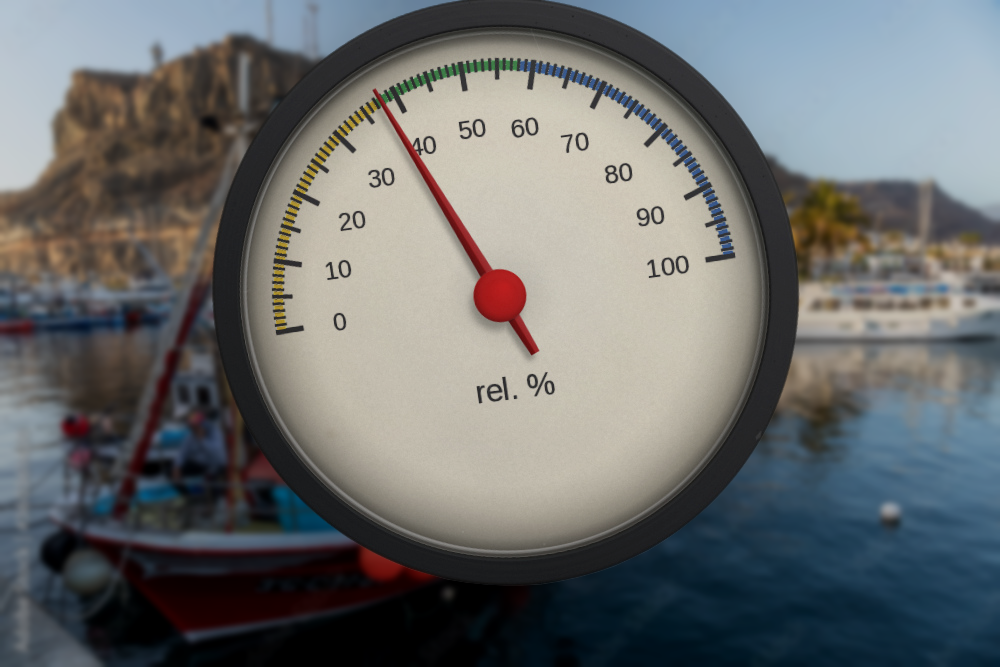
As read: 38; %
